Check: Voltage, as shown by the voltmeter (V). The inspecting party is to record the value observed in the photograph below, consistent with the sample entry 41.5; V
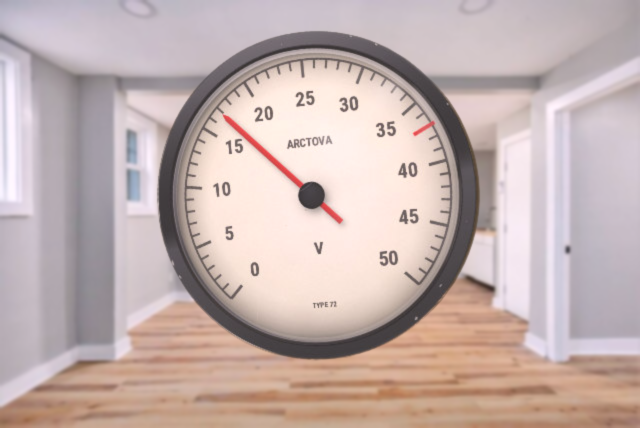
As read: 17; V
